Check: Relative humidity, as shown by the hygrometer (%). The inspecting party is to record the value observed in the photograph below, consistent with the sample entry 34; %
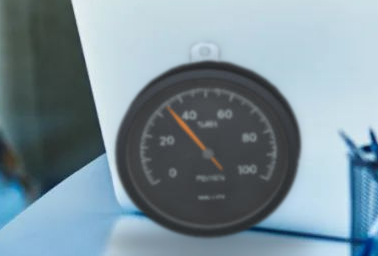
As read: 35; %
